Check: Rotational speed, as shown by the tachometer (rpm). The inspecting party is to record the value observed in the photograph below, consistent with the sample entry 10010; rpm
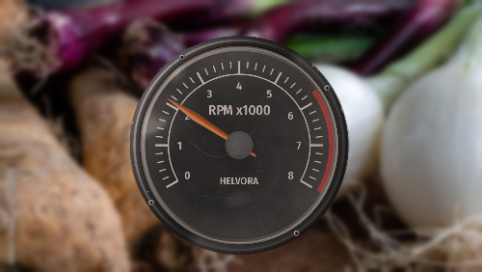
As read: 2100; rpm
